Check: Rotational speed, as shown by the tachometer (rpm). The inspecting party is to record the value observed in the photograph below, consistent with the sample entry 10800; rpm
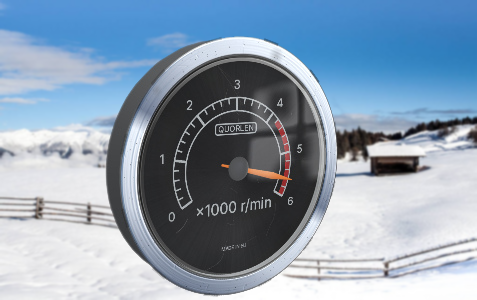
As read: 5600; rpm
